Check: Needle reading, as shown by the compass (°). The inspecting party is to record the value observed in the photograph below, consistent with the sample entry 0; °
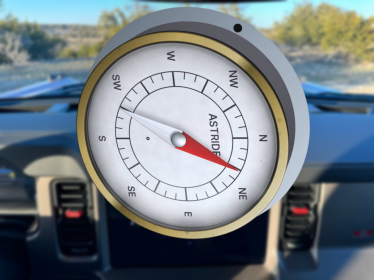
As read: 30; °
